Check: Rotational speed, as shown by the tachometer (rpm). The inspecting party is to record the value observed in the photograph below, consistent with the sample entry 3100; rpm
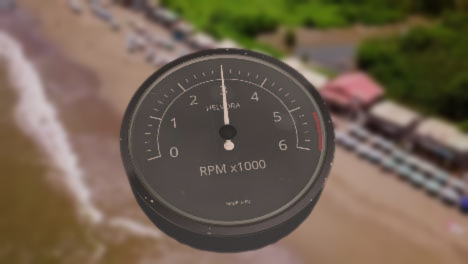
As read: 3000; rpm
